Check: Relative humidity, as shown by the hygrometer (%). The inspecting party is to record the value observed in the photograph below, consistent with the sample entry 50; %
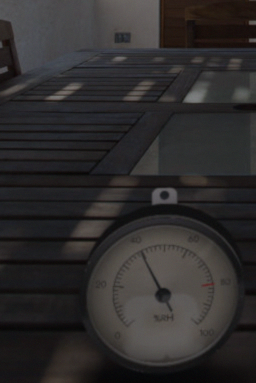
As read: 40; %
